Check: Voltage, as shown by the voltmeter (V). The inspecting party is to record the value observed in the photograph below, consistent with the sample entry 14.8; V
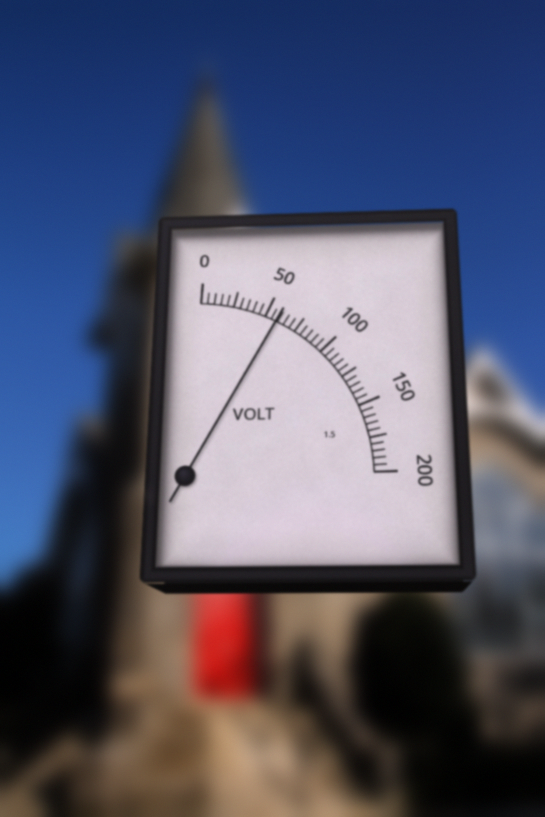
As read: 60; V
